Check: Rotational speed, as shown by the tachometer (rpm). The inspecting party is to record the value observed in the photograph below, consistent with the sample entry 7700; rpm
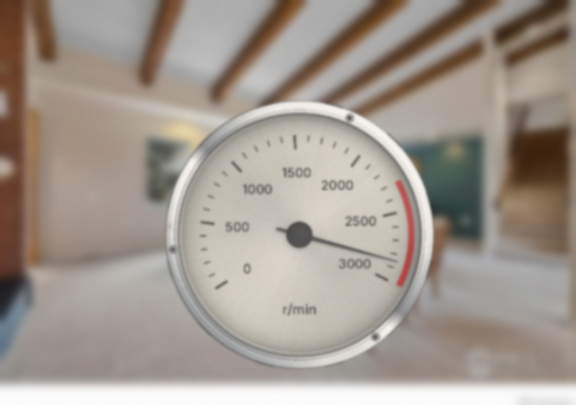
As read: 2850; rpm
